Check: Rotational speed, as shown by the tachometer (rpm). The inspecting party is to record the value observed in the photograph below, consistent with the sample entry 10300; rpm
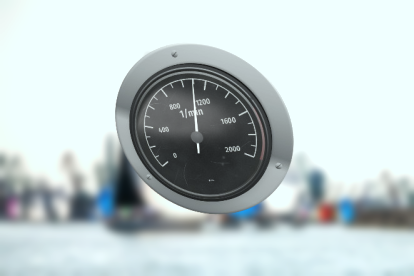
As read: 1100; rpm
